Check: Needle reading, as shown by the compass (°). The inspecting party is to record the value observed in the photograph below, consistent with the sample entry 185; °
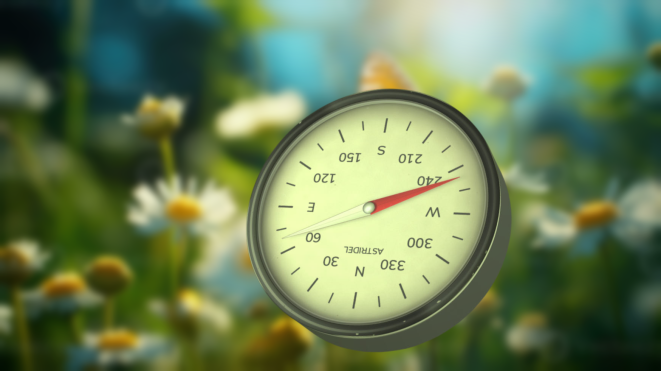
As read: 247.5; °
